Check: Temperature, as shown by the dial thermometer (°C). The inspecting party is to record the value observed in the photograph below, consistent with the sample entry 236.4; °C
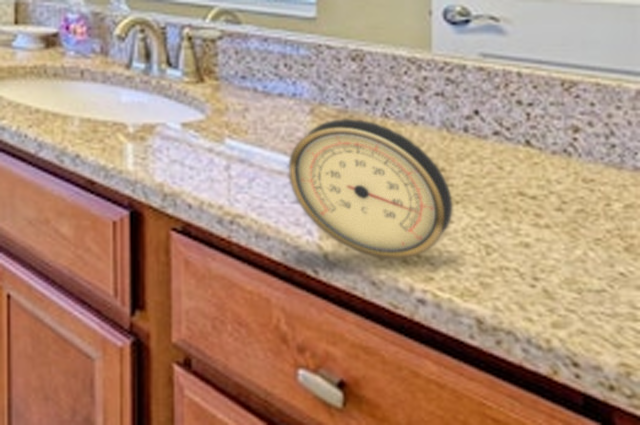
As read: 40; °C
